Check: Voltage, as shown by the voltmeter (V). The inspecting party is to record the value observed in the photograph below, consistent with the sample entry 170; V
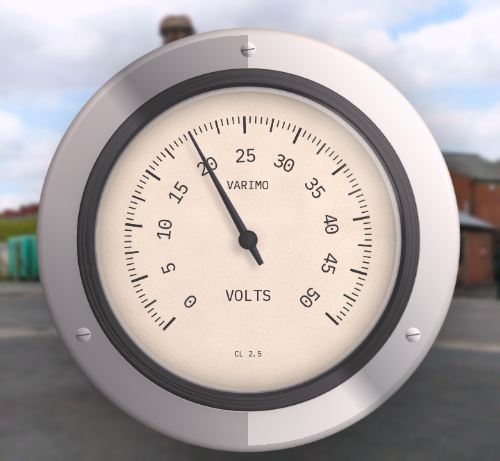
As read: 20; V
